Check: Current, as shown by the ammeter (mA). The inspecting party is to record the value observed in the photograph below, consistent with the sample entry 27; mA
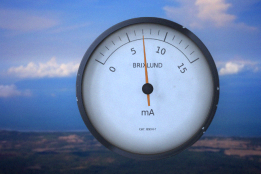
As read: 7; mA
